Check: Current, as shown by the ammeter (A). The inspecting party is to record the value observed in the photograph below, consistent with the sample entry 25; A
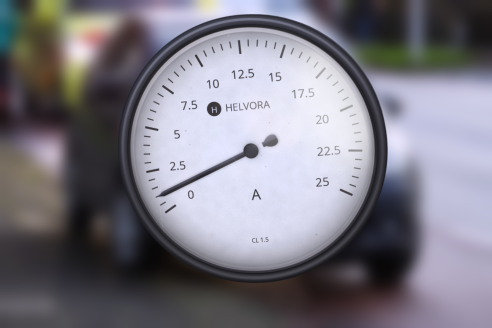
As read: 1; A
